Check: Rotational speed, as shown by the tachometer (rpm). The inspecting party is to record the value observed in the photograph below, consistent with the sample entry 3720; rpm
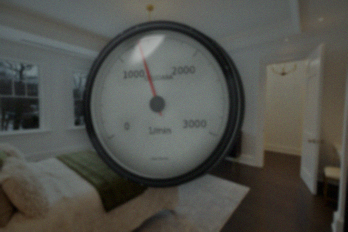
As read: 1300; rpm
